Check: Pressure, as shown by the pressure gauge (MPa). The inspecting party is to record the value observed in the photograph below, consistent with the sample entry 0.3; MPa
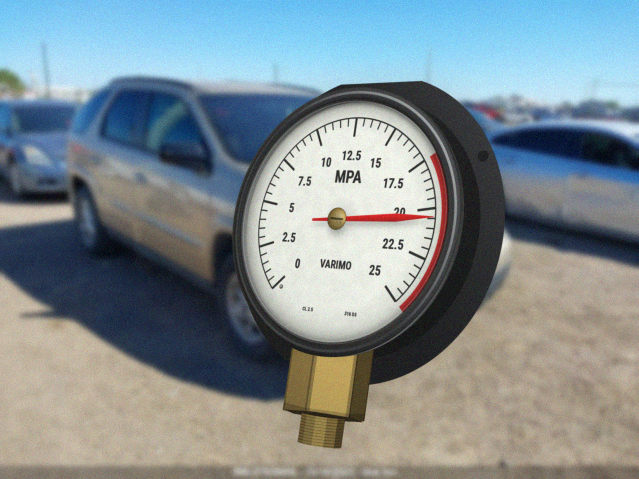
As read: 20.5; MPa
